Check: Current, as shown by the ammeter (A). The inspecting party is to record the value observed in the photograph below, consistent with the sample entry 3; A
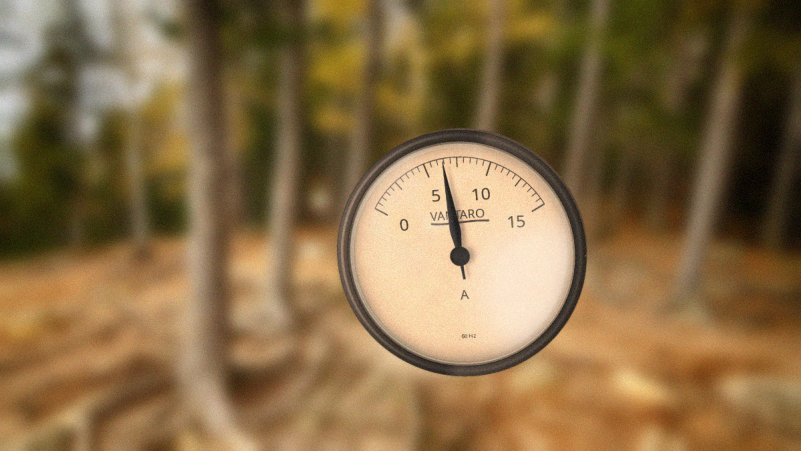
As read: 6.5; A
